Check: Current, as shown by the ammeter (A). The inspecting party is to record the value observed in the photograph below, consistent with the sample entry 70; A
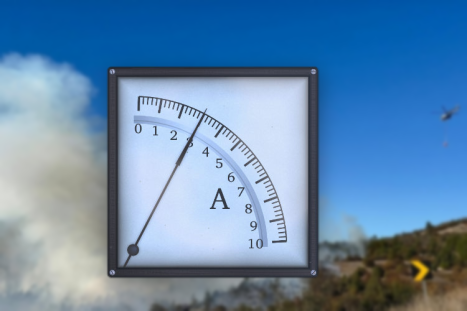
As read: 3; A
